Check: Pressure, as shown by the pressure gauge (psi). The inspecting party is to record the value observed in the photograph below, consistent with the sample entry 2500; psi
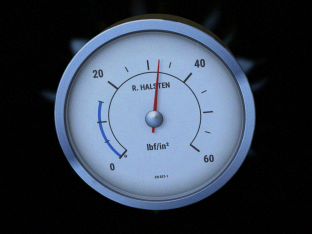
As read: 32.5; psi
